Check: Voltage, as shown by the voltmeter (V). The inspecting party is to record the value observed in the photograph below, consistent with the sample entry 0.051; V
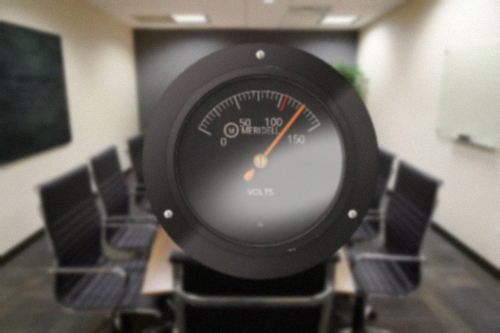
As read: 125; V
